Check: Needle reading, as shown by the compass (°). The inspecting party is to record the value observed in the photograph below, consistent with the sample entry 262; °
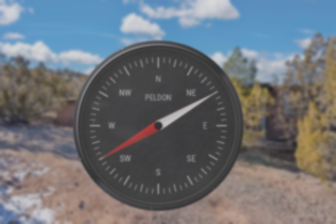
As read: 240; °
